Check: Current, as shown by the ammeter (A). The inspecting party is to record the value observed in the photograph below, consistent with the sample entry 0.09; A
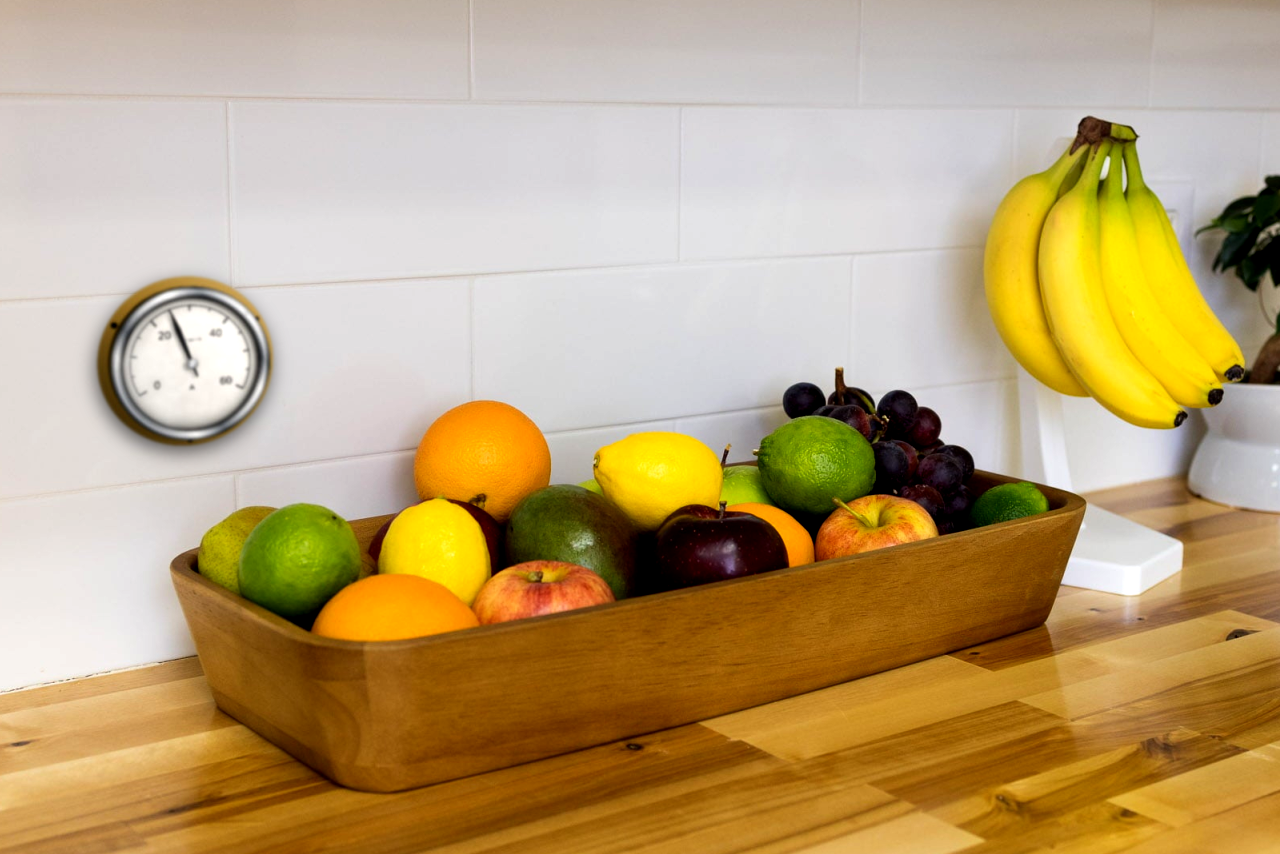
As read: 25; A
